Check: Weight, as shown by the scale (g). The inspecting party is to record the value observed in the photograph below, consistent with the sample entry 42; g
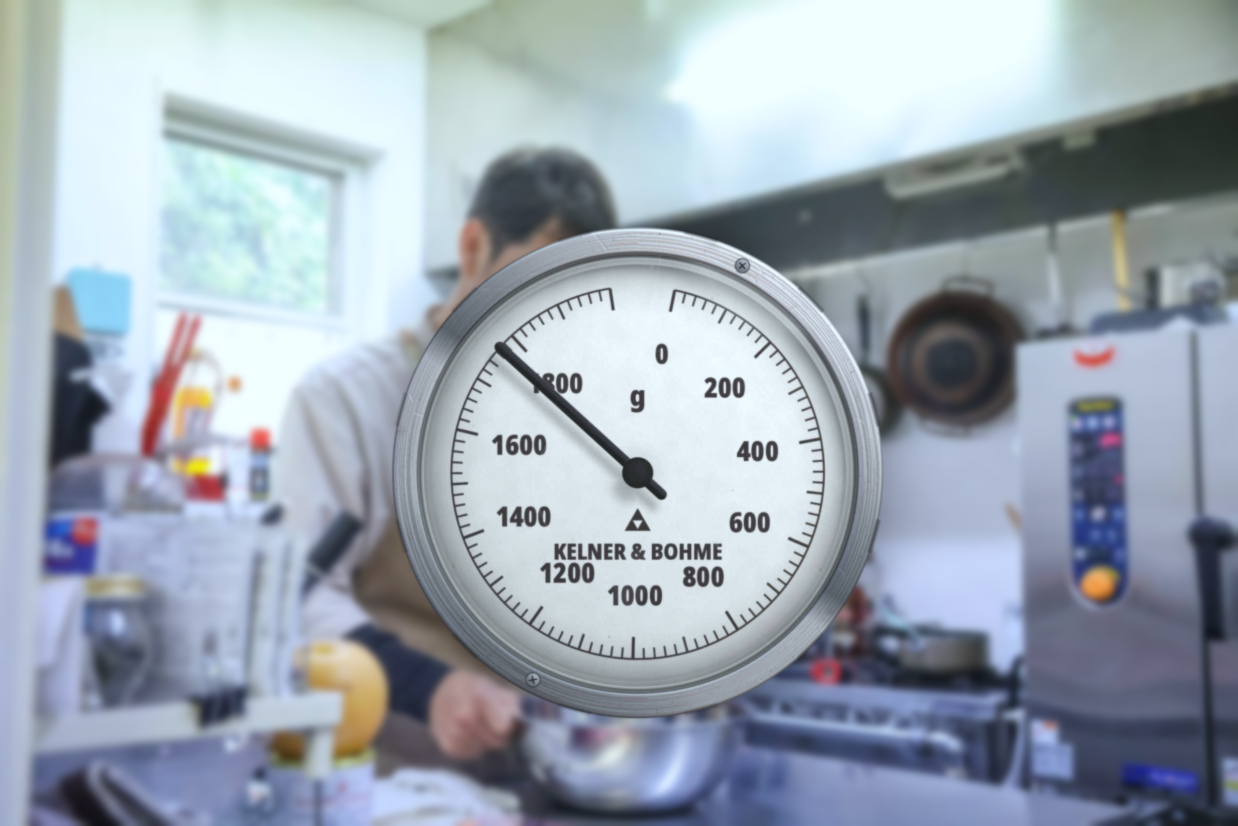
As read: 1770; g
